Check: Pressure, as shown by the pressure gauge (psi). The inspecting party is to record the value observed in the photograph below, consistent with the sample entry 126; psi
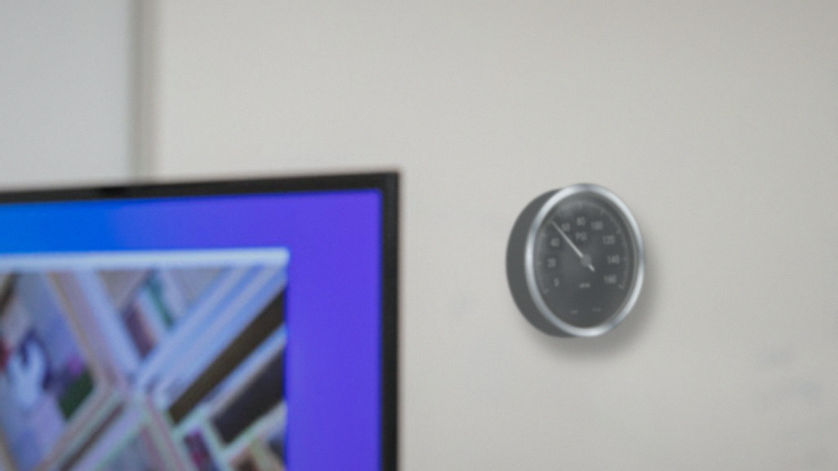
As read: 50; psi
